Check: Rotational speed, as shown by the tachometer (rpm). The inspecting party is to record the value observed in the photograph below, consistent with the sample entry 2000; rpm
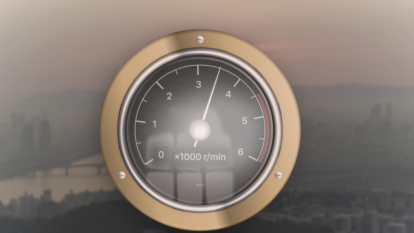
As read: 3500; rpm
